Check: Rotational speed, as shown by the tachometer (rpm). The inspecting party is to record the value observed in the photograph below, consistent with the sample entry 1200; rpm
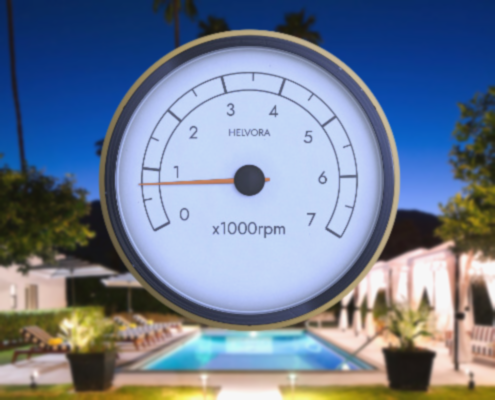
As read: 750; rpm
